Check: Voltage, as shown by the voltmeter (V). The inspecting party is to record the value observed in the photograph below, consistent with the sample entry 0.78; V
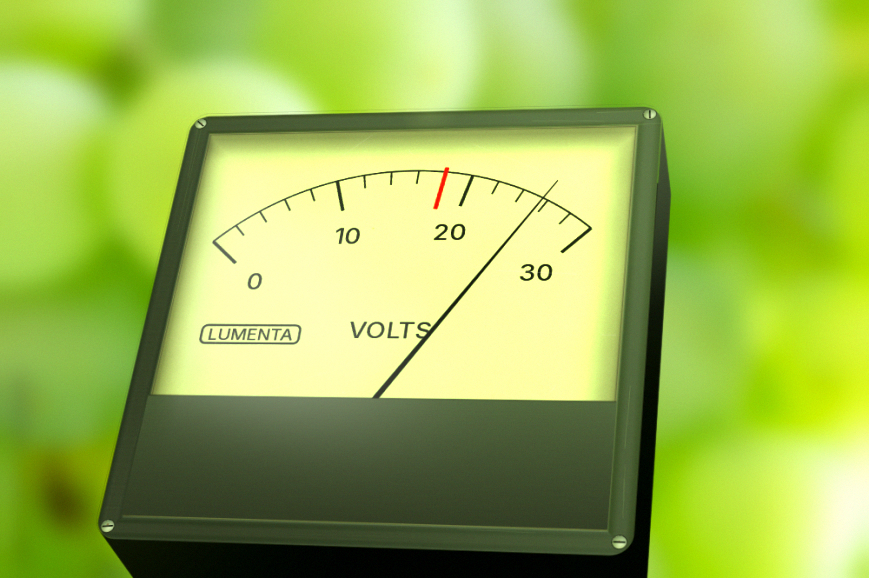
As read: 26; V
